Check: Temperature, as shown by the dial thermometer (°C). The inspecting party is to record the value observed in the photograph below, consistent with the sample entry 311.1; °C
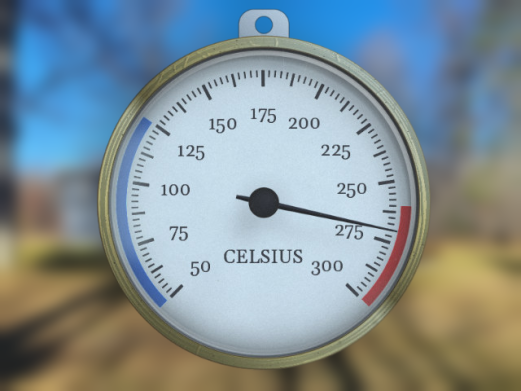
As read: 270; °C
